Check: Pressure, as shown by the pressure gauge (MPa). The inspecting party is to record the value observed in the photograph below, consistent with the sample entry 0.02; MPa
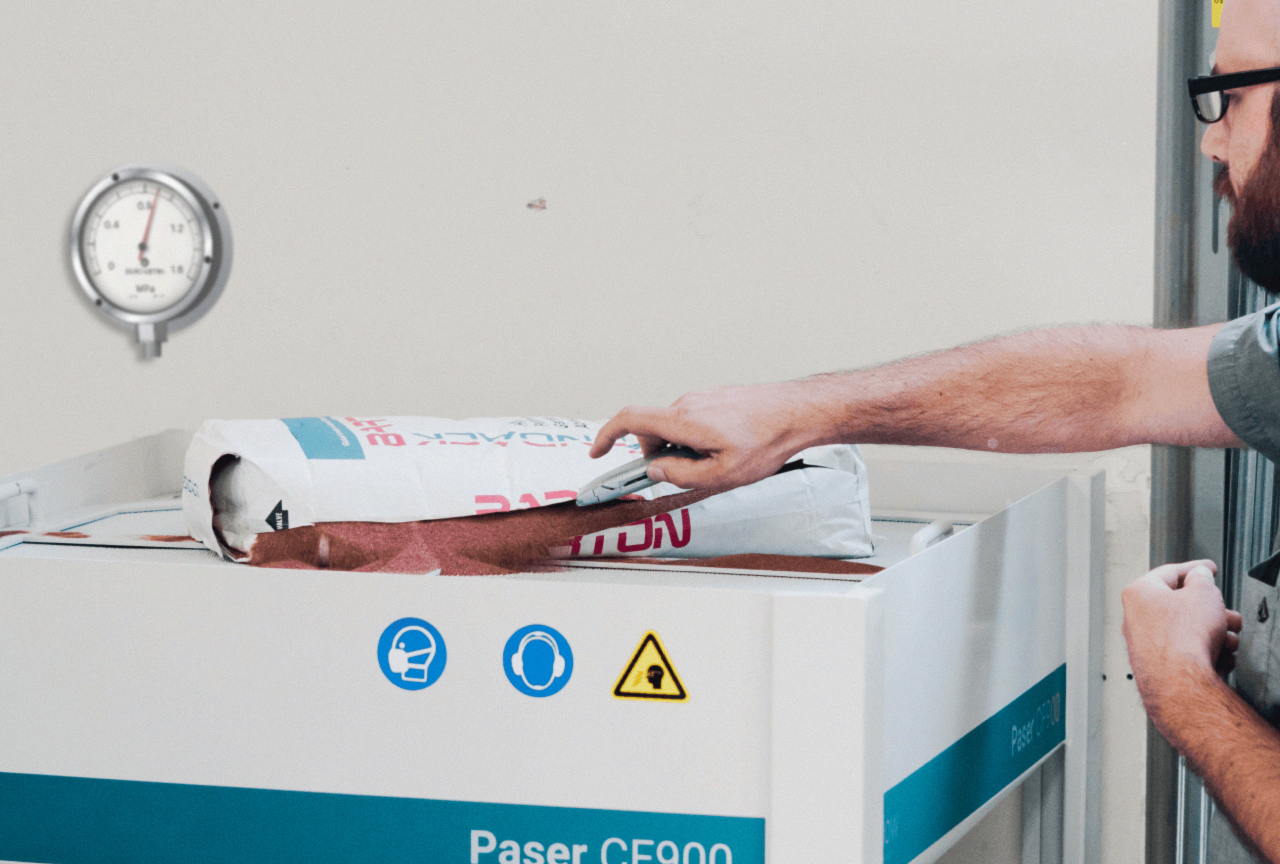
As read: 0.9; MPa
